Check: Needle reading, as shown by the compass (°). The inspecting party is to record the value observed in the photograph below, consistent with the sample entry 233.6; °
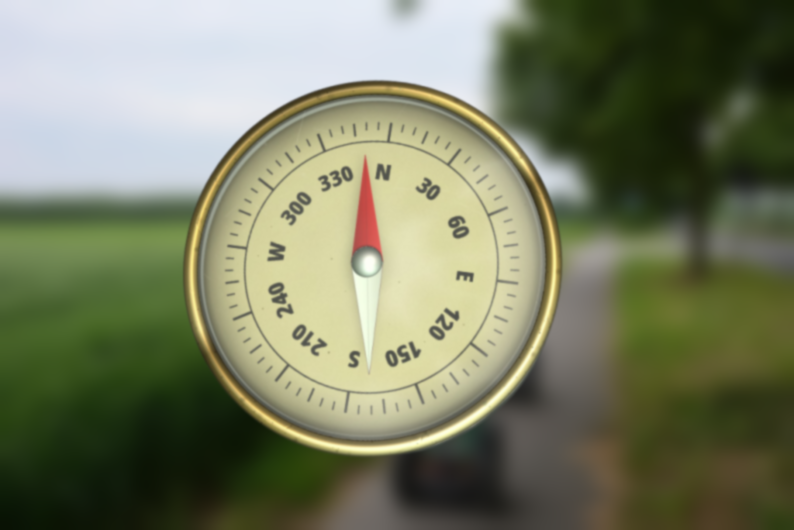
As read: 350; °
